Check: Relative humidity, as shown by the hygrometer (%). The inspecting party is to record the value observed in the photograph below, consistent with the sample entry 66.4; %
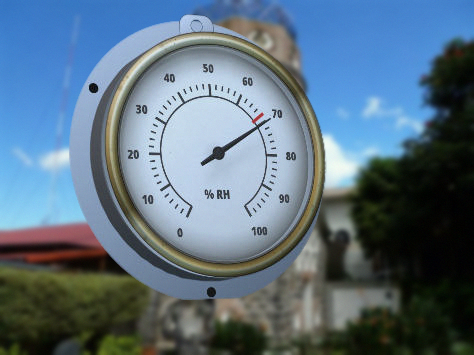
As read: 70; %
